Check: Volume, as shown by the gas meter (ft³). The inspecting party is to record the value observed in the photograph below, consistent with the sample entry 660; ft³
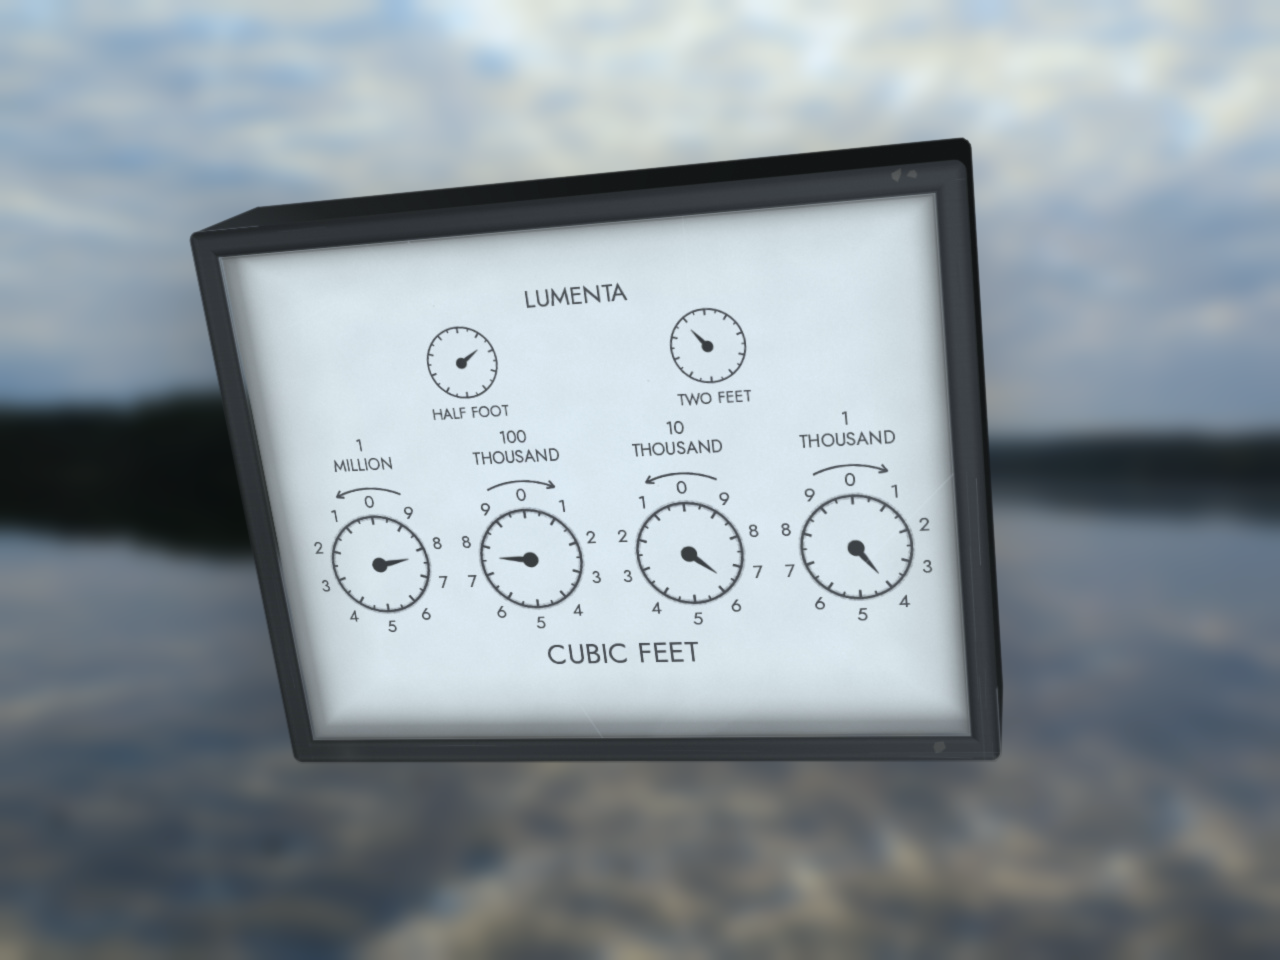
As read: 776400; ft³
